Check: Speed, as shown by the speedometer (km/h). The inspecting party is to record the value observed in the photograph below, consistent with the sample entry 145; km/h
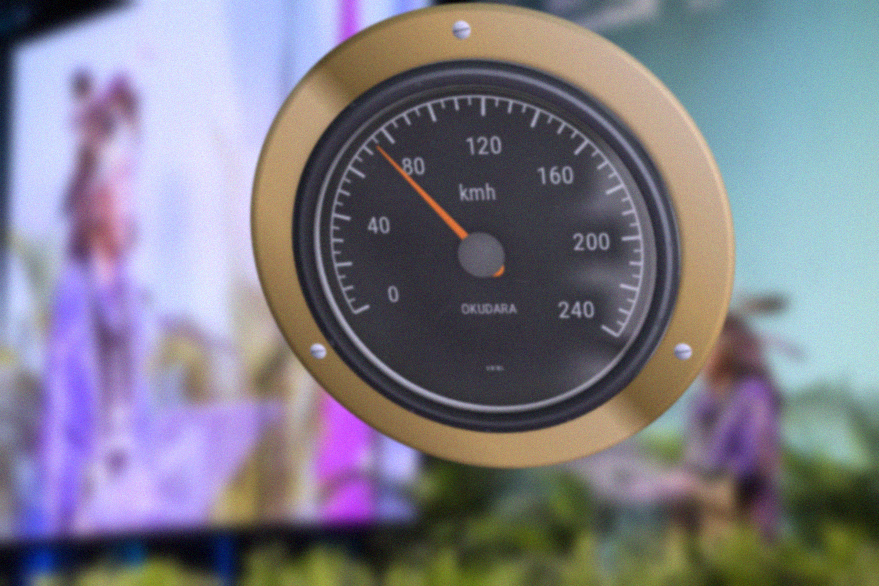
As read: 75; km/h
